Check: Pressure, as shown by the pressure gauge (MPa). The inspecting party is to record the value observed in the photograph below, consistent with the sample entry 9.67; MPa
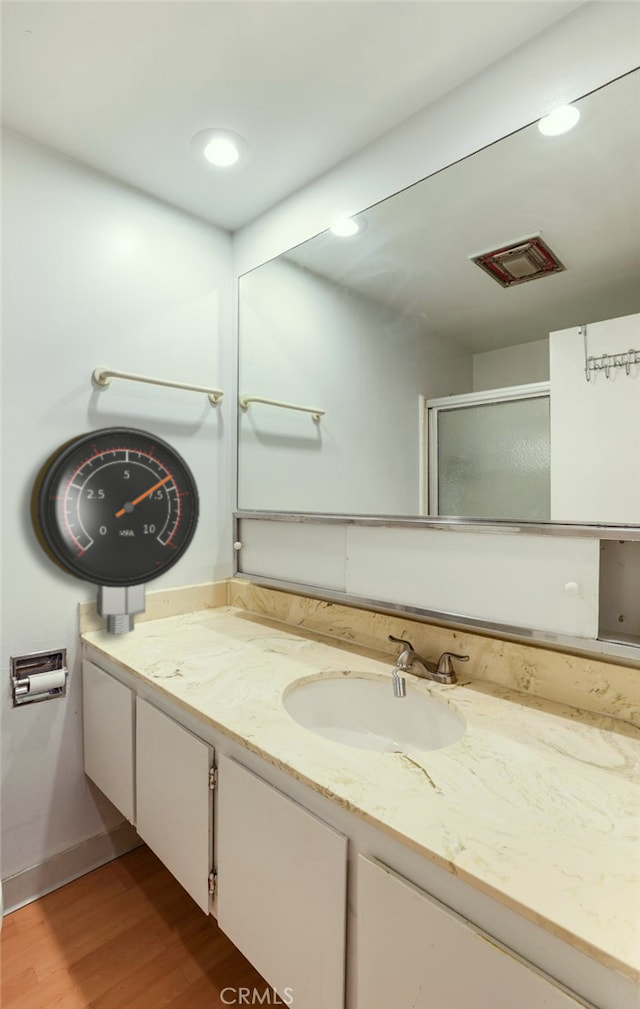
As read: 7; MPa
